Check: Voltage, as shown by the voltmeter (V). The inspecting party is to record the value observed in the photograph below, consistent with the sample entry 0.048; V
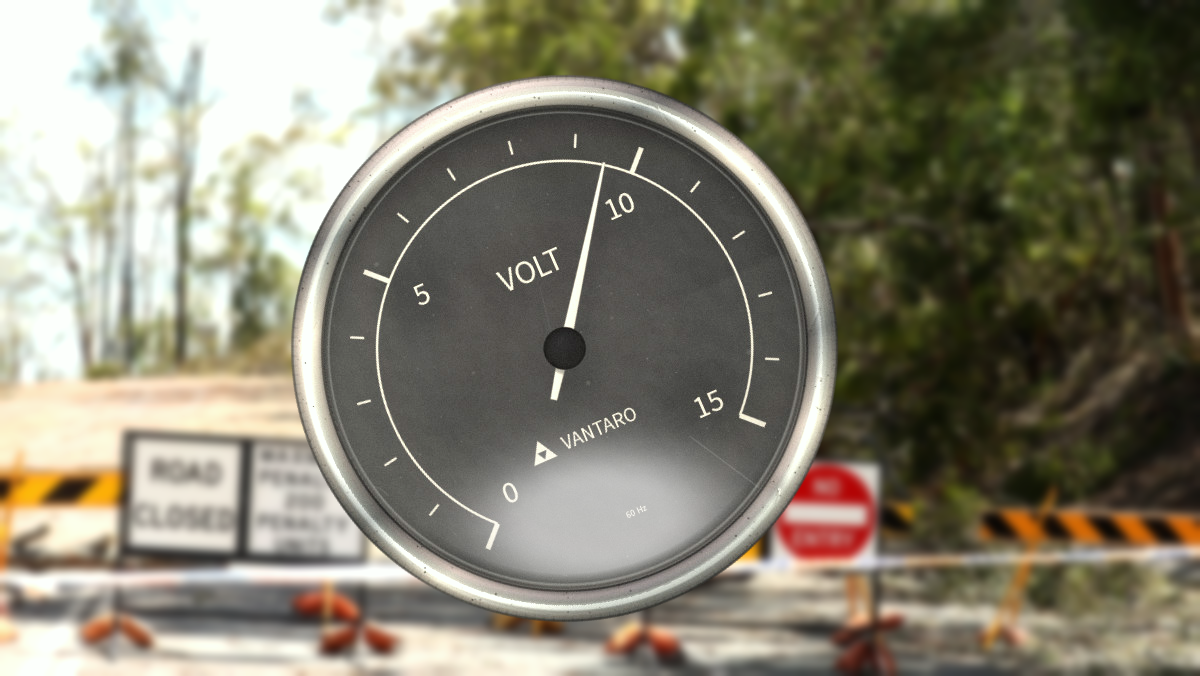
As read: 9.5; V
